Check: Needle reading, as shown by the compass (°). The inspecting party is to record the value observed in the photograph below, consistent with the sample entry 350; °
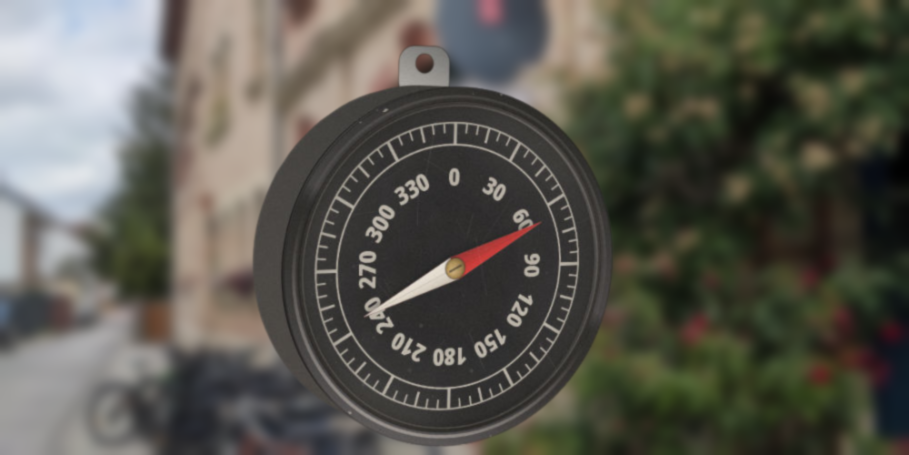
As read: 65; °
